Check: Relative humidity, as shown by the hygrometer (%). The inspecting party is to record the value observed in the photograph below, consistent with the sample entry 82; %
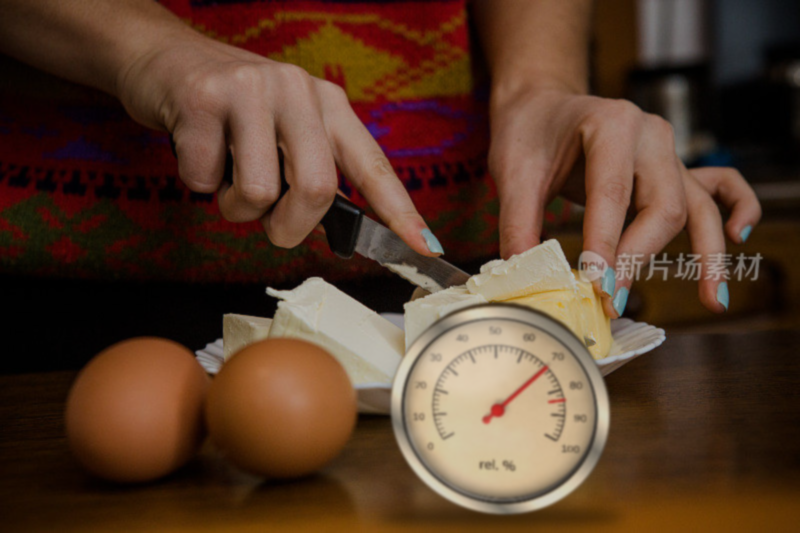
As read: 70; %
